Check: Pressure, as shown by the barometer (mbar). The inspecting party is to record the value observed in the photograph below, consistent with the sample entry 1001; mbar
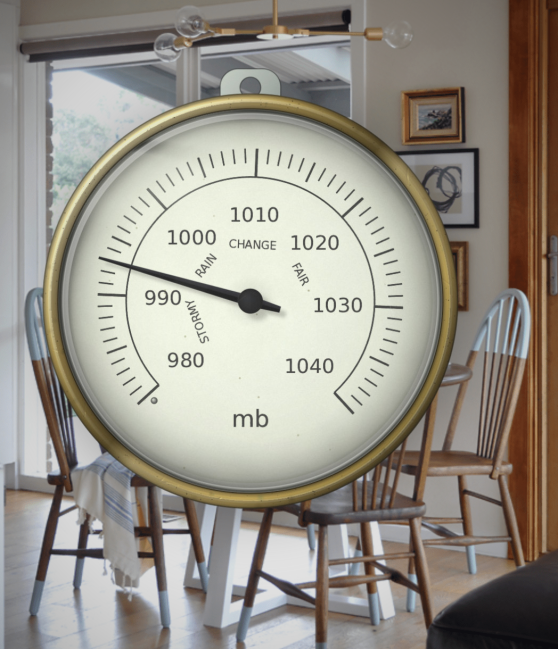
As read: 993; mbar
